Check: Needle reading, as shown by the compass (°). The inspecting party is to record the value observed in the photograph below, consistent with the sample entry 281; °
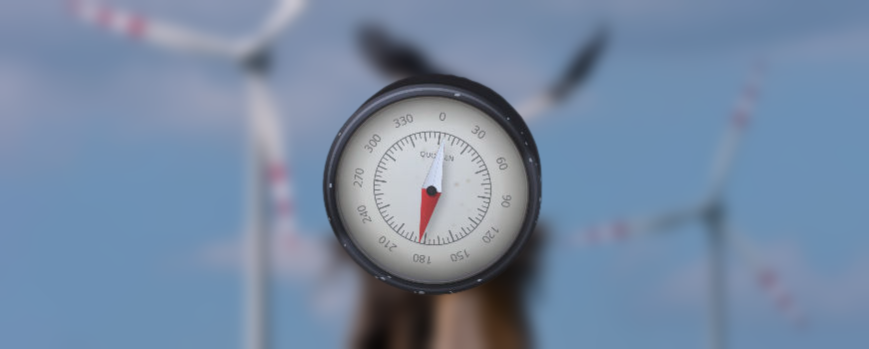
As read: 185; °
